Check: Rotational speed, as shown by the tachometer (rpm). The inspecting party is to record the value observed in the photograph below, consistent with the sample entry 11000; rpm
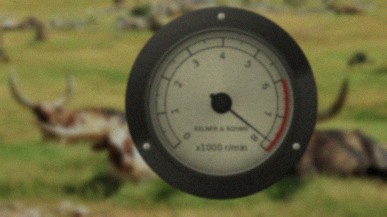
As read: 7750; rpm
